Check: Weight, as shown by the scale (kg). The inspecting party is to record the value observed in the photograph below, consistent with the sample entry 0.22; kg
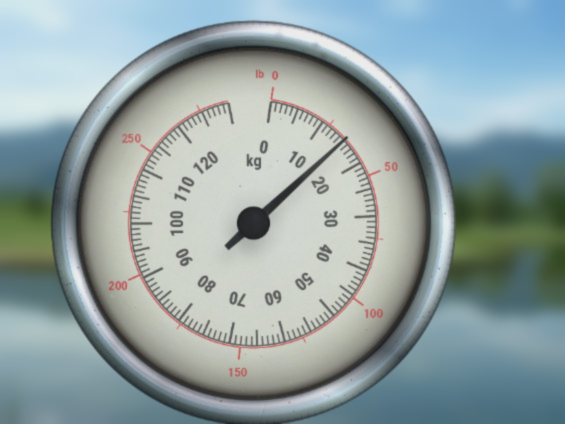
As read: 15; kg
